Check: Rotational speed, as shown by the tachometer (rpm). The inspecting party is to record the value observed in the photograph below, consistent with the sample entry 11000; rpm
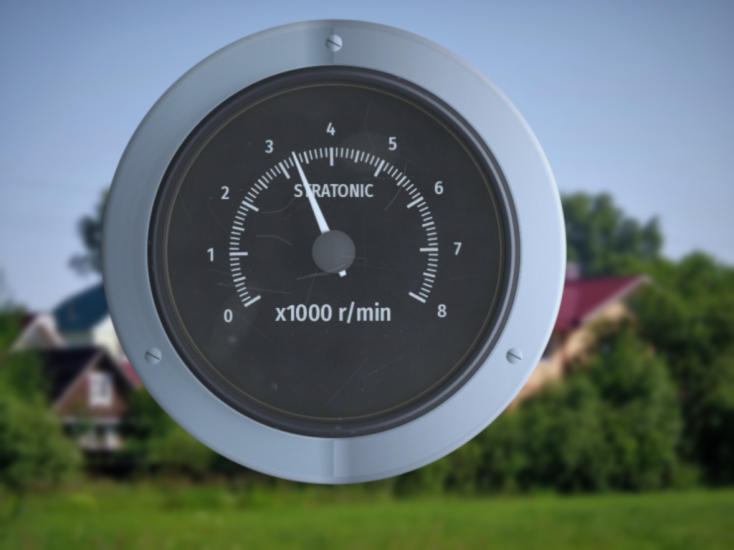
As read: 3300; rpm
